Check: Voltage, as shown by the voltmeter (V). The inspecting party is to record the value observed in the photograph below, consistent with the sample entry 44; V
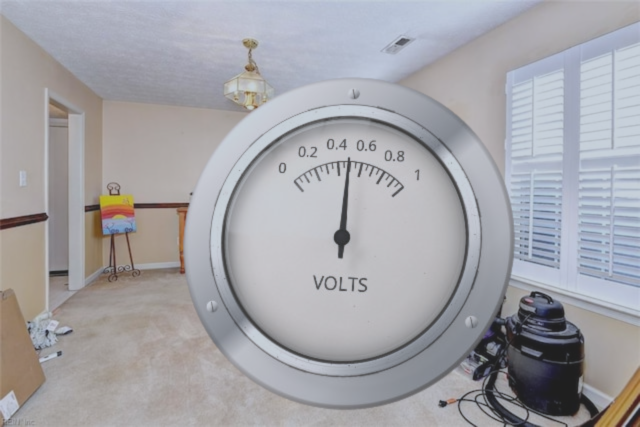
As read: 0.5; V
